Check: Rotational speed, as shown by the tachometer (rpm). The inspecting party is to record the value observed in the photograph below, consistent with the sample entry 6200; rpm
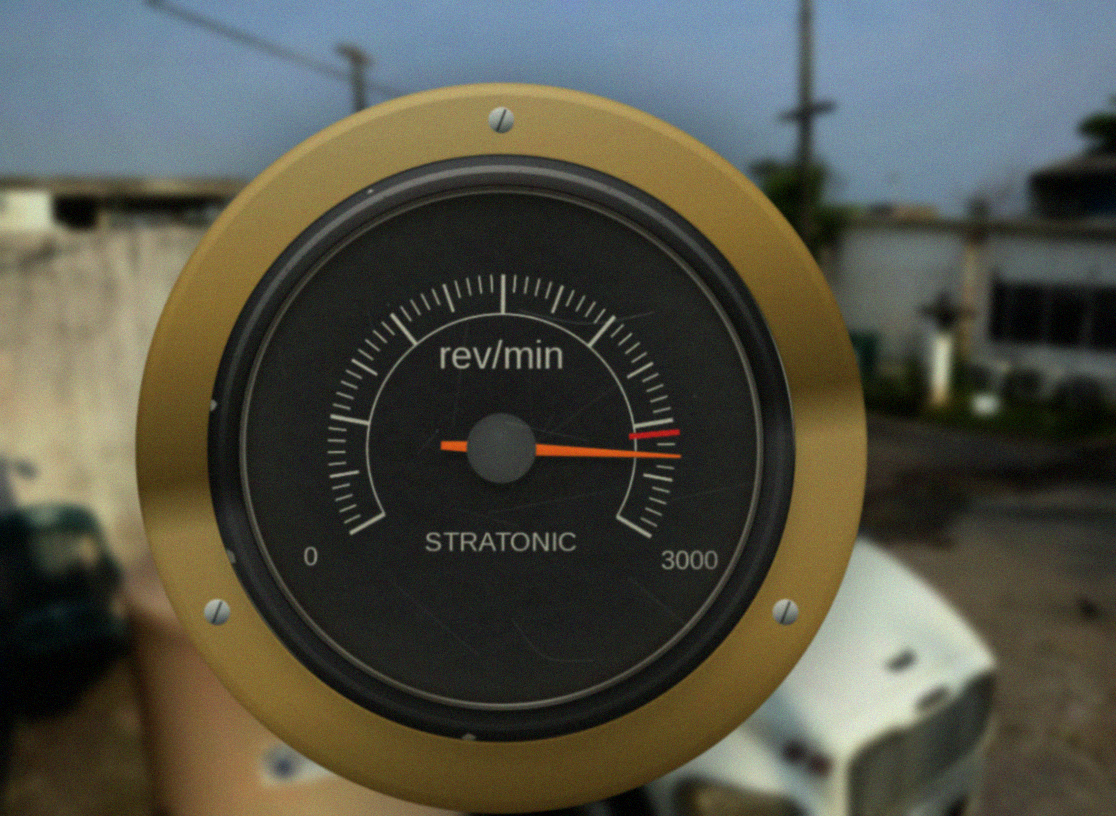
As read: 2650; rpm
